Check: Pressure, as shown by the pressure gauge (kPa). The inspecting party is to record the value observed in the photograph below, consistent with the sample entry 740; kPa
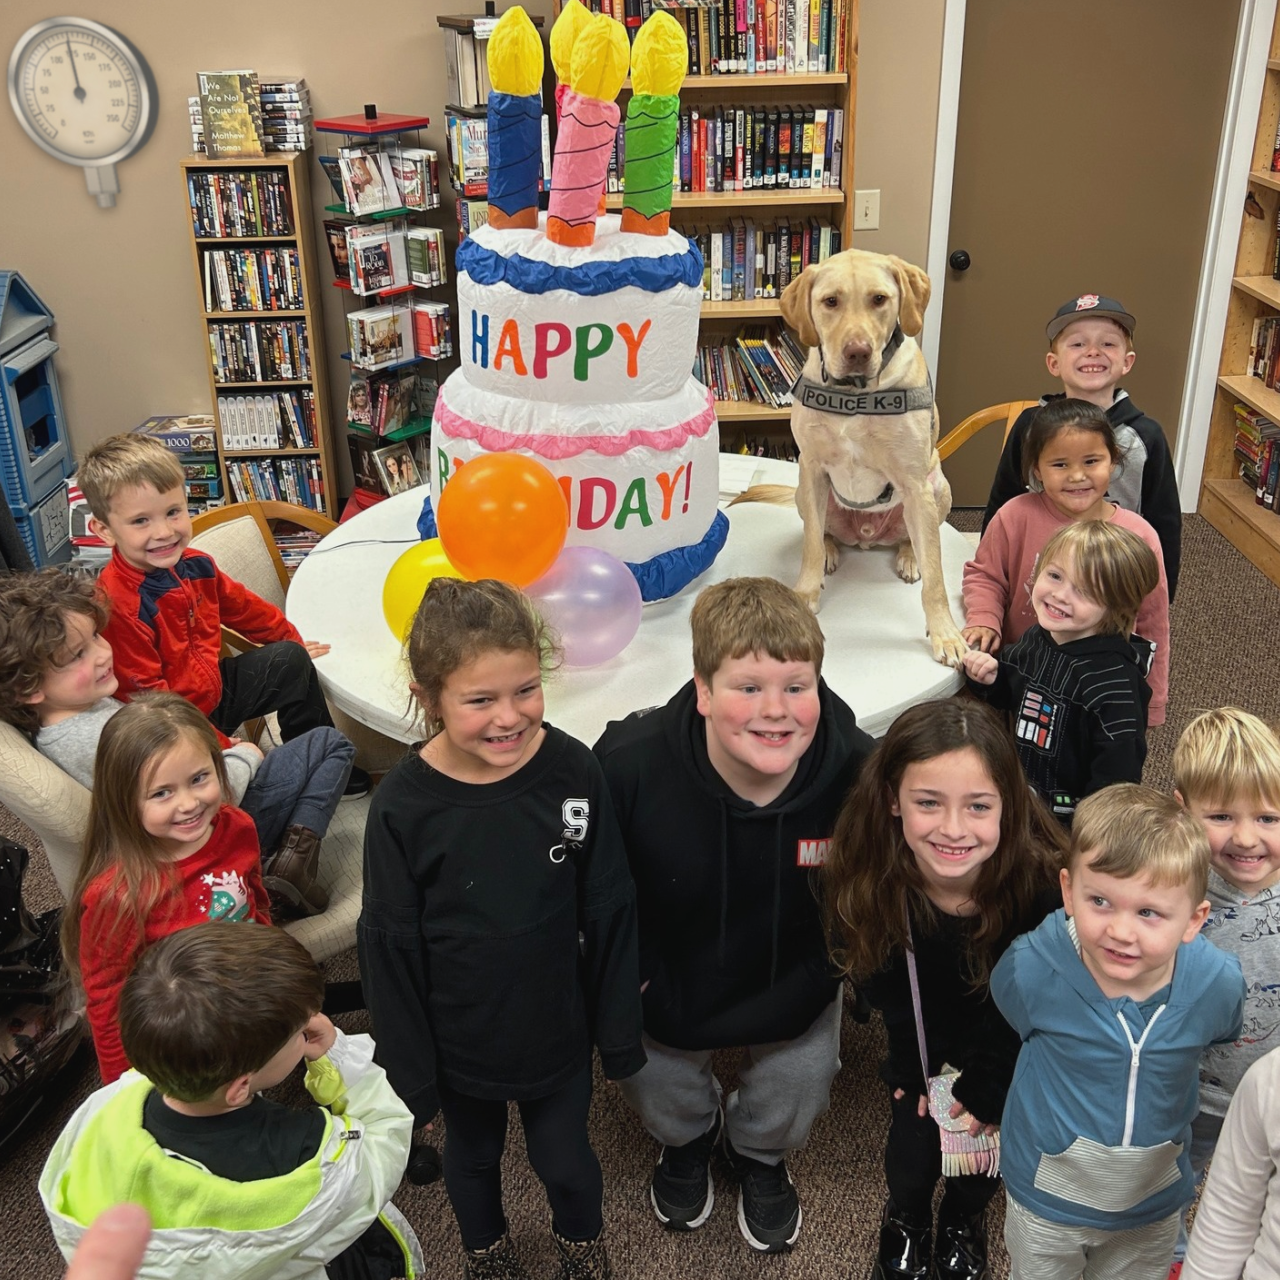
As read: 125; kPa
